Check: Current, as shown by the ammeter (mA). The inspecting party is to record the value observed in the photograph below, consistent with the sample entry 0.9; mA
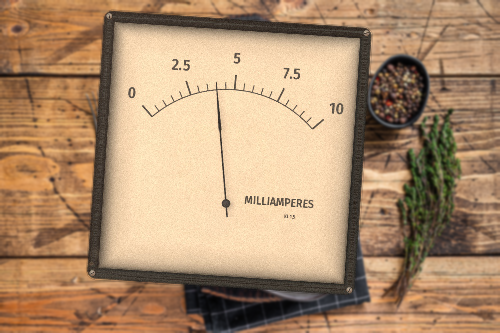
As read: 4; mA
